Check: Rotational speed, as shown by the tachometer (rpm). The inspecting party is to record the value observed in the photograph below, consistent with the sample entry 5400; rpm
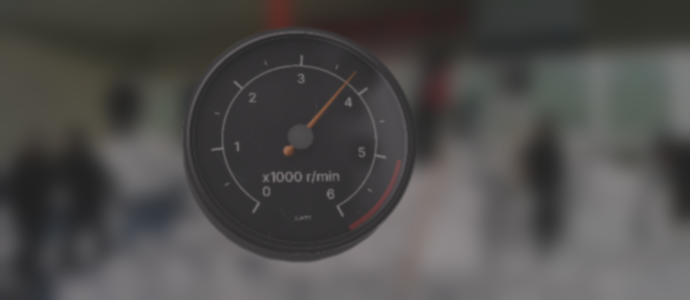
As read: 3750; rpm
